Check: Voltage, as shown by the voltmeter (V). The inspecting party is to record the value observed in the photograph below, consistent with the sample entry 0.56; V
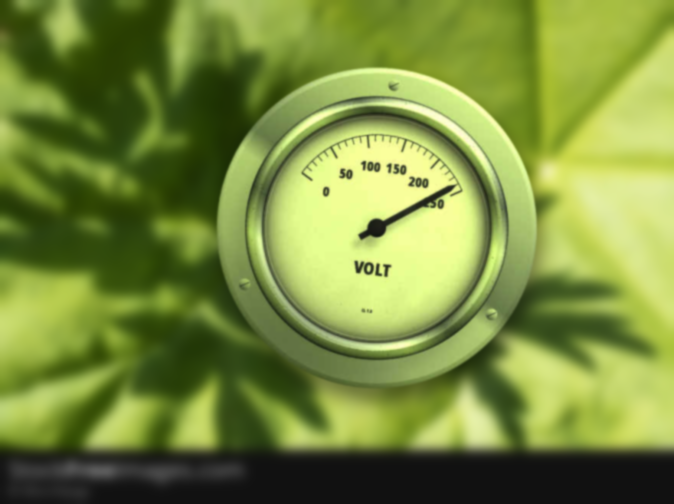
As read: 240; V
